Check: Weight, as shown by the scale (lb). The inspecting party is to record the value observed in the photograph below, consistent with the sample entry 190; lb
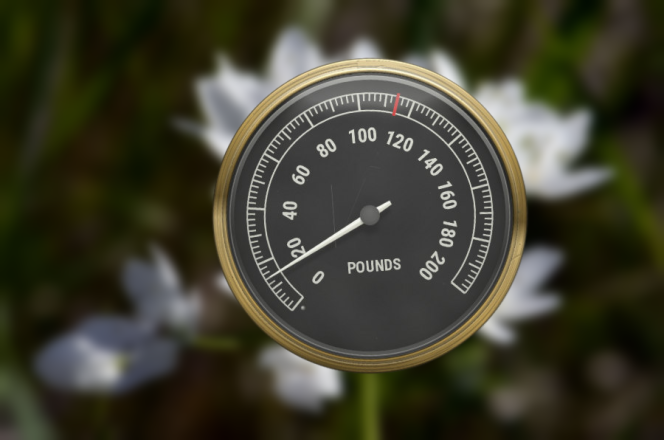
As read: 14; lb
